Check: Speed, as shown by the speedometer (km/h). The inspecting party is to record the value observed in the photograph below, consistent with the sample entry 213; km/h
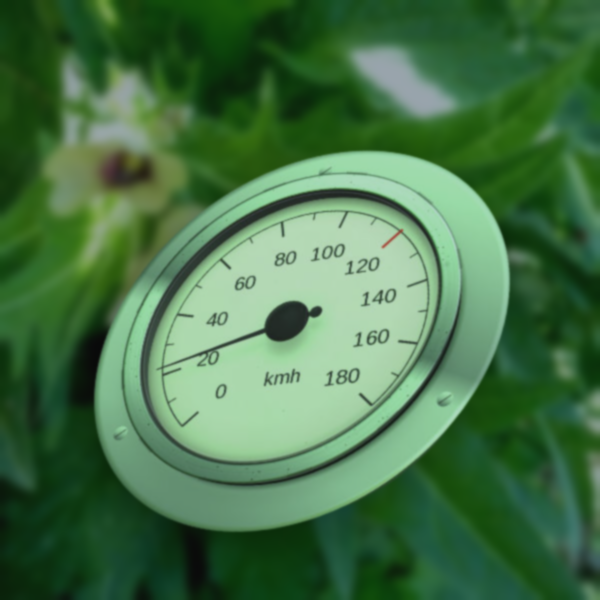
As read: 20; km/h
